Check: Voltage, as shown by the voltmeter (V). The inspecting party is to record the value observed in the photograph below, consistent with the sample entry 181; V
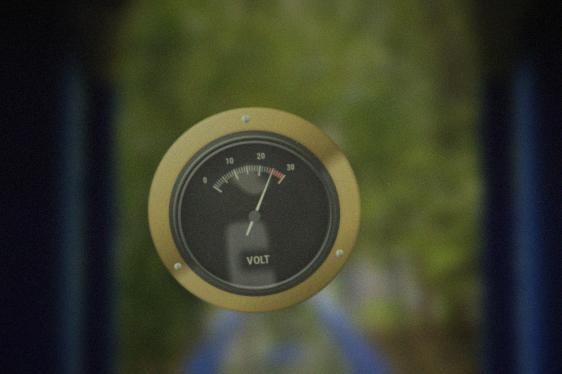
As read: 25; V
